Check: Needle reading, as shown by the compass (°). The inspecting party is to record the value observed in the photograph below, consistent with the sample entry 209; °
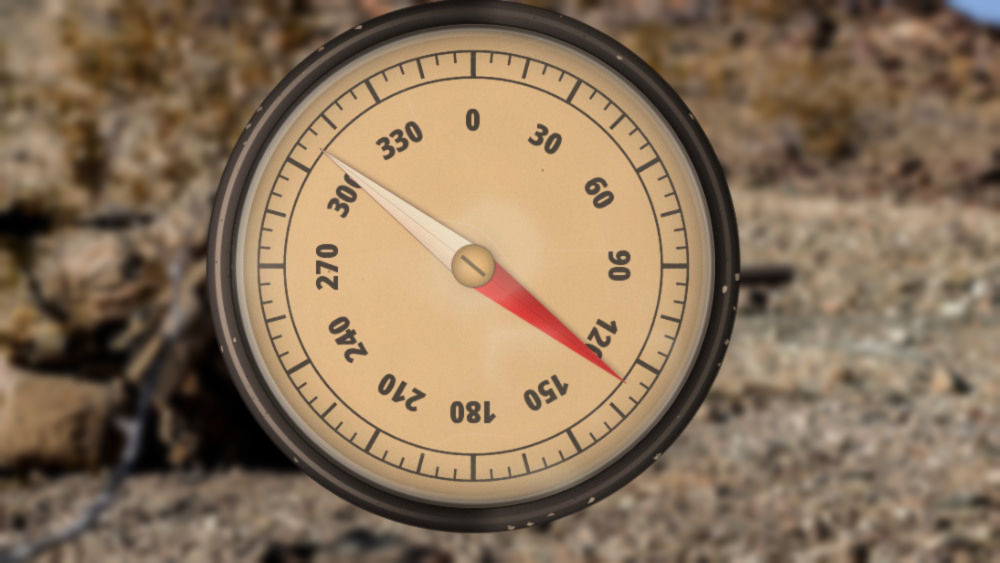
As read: 127.5; °
